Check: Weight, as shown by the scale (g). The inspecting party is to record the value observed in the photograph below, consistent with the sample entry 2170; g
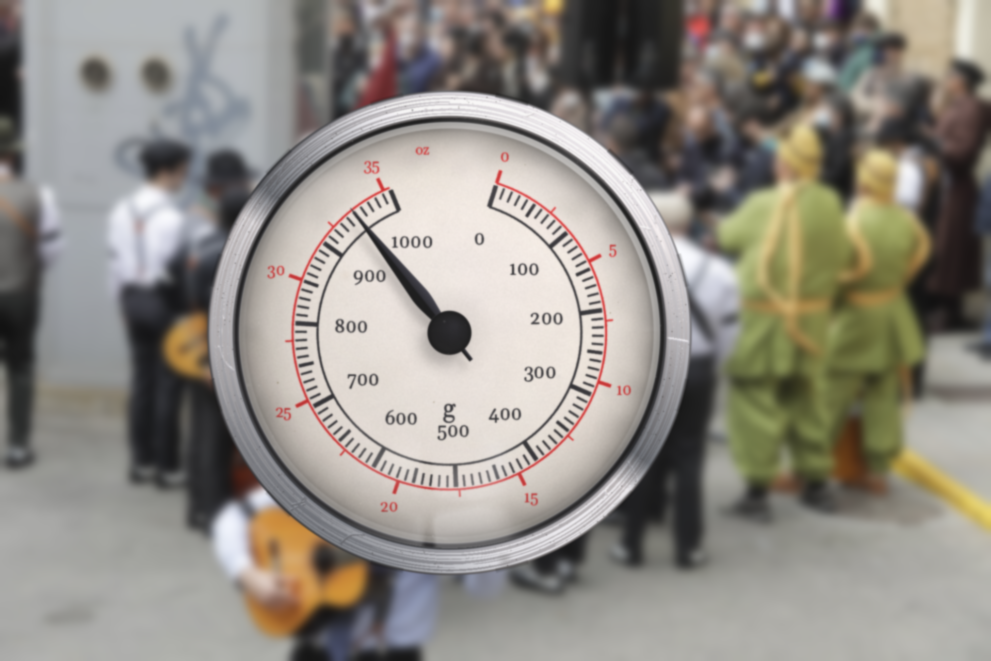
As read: 950; g
